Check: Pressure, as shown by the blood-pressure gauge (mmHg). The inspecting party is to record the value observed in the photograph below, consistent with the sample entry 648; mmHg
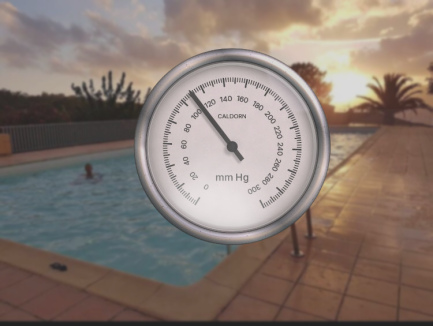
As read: 110; mmHg
